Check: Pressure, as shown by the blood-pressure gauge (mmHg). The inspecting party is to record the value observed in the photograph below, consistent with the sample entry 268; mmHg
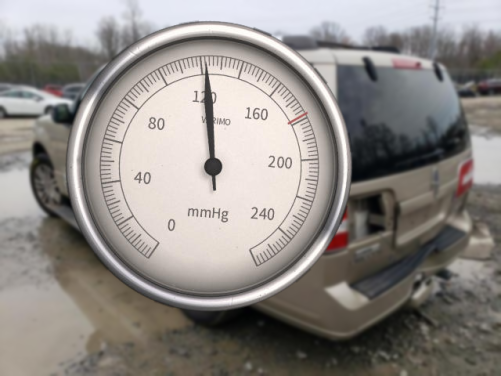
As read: 122; mmHg
